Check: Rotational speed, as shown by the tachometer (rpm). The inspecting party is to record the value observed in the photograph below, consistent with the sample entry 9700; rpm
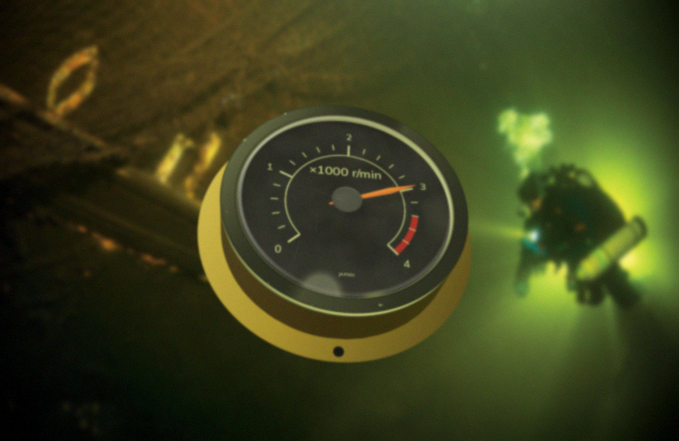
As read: 3000; rpm
